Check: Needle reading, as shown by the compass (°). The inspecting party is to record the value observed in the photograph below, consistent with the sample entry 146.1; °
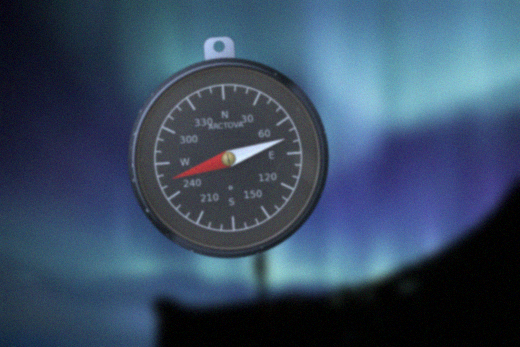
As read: 255; °
